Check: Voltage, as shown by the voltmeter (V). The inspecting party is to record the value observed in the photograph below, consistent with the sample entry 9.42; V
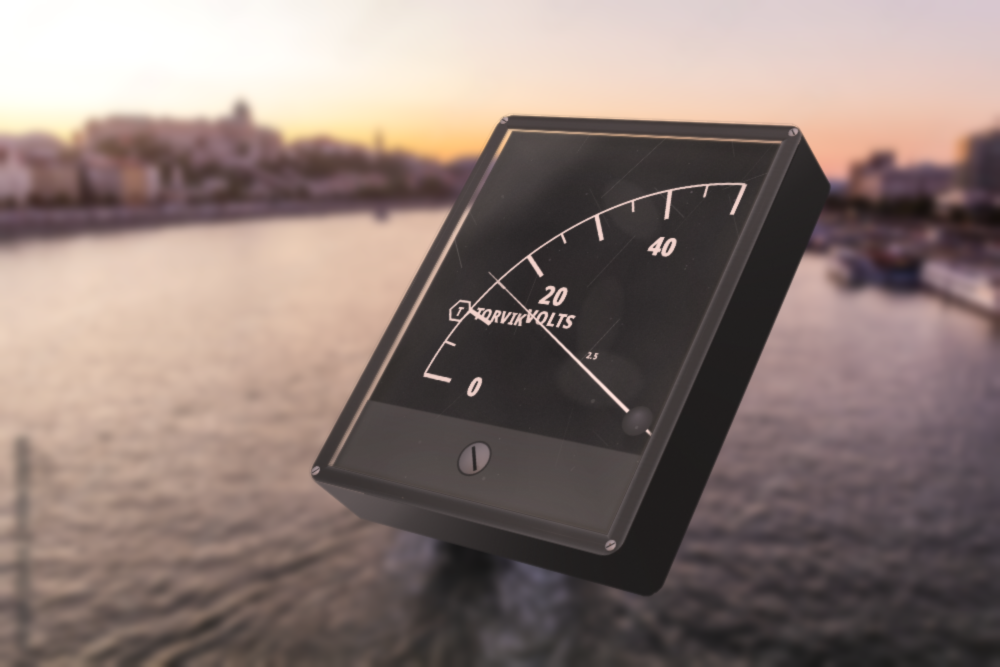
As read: 15; V
